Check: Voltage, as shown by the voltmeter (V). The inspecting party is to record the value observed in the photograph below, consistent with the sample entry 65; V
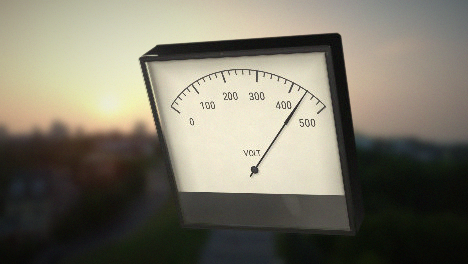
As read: 440; V
